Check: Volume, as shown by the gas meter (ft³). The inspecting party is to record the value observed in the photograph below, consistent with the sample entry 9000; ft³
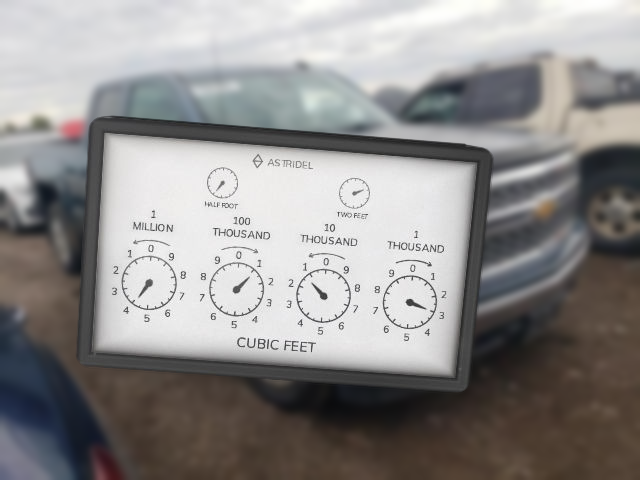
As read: 411300; ft³
